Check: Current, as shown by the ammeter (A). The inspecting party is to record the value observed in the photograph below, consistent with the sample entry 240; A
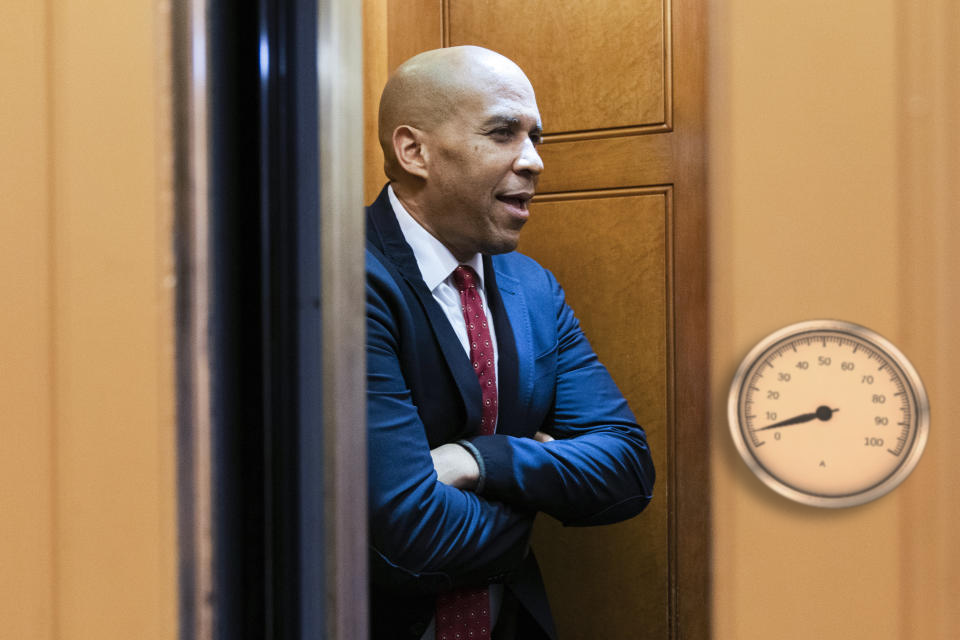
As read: 5; A
